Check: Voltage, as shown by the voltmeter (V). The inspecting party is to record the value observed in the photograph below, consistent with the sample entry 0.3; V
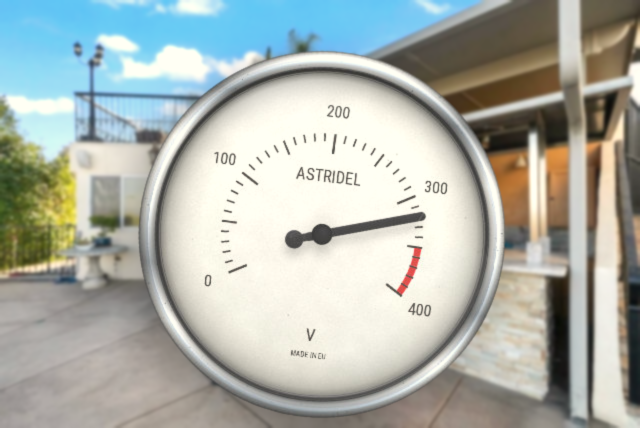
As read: 320; V
